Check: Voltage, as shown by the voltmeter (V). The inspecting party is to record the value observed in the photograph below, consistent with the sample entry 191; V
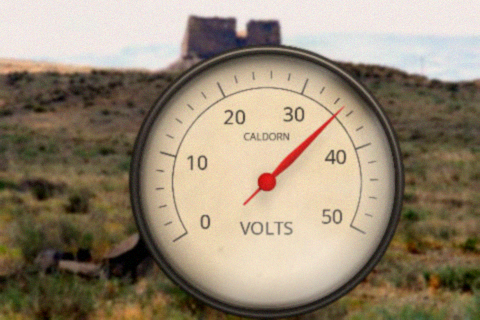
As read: 35; V
